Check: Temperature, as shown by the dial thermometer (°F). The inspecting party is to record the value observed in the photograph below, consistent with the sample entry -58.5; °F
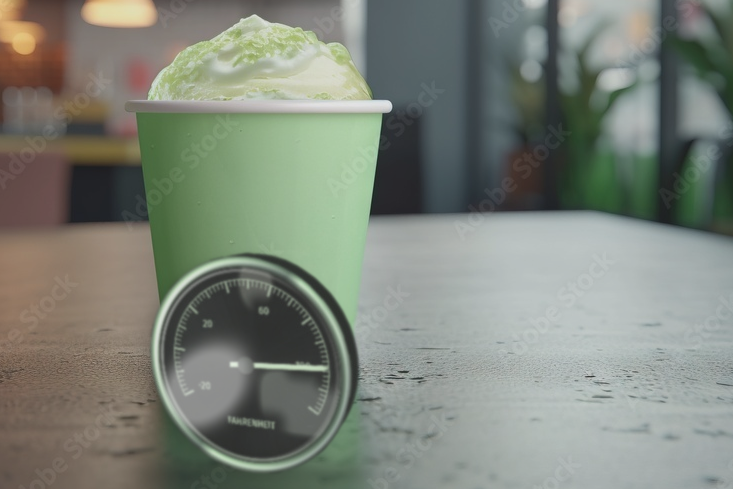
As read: 100; °F
